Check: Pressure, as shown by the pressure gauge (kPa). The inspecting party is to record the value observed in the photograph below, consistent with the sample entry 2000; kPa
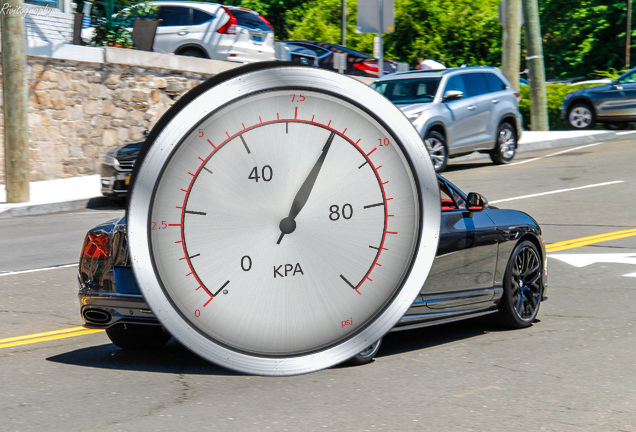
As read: 60; kPa
